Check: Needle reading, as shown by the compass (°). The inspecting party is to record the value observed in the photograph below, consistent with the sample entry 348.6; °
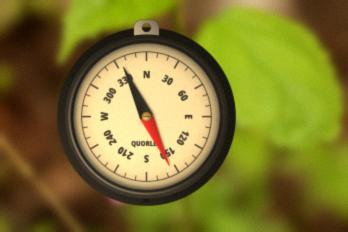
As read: 155; °
